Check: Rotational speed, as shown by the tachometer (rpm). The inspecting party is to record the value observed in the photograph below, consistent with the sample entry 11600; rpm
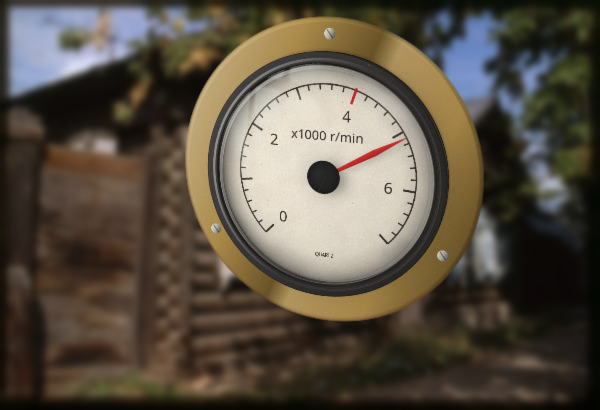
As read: 5100; rpm
